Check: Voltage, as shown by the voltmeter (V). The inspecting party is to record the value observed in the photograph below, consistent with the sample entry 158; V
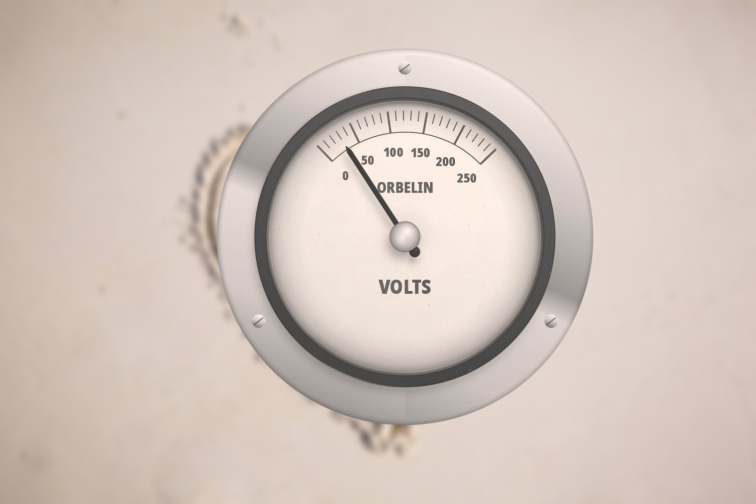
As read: 30; V
